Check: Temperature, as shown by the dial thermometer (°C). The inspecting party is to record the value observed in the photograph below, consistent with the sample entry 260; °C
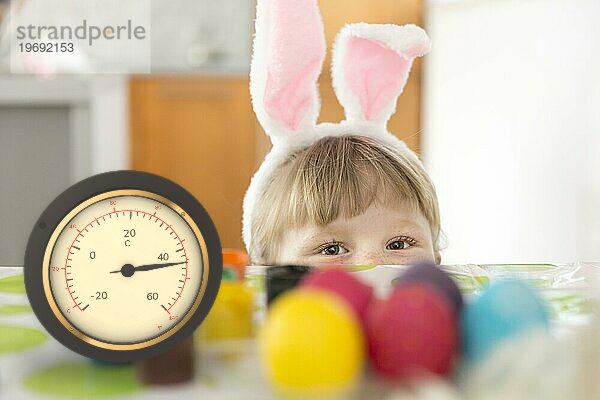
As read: 44; °C
